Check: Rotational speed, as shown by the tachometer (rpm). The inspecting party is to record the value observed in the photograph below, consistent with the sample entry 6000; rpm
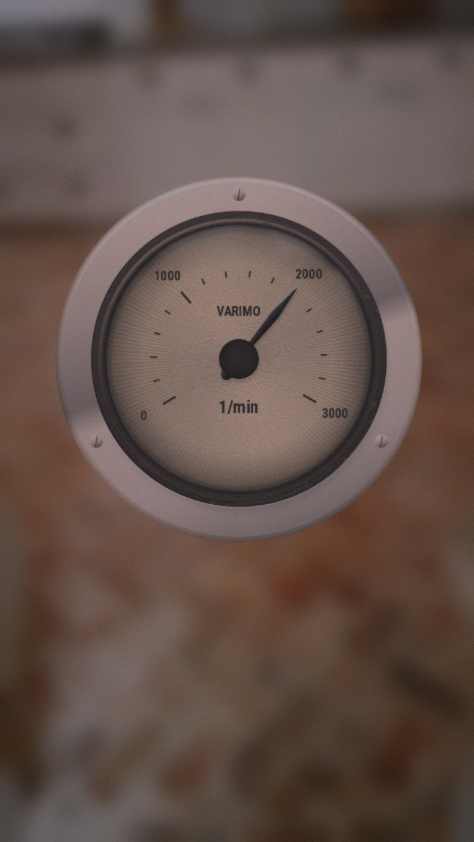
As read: 2000; rpm
